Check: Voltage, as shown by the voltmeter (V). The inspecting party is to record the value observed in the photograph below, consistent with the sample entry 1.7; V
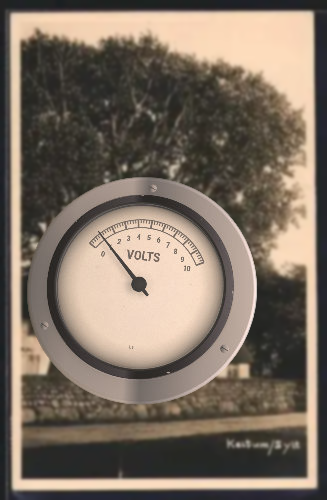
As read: 1; V
